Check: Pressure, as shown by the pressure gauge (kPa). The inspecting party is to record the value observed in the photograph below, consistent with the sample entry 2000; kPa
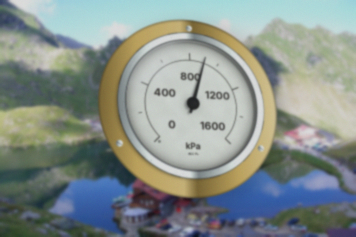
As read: 900; kPa
